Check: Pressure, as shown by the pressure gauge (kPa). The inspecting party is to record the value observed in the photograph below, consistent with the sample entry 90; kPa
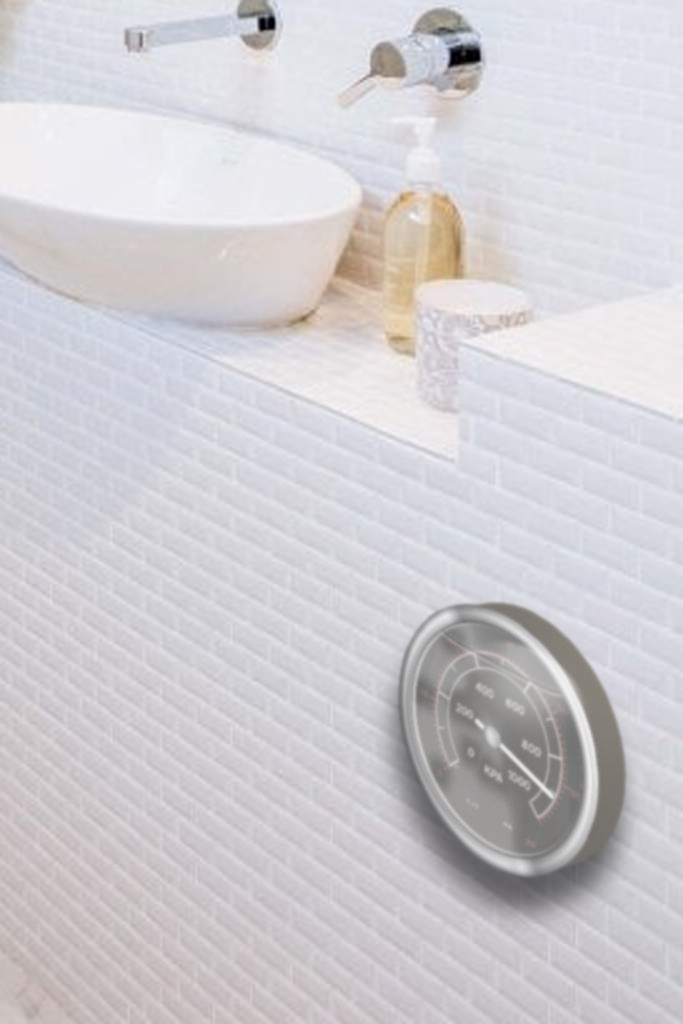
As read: 900; kPa
